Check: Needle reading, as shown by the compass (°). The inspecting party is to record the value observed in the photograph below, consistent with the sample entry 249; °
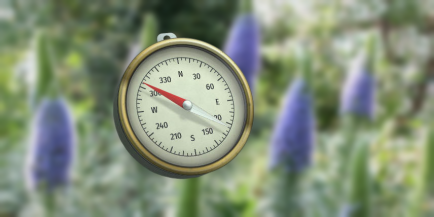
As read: 305; °
